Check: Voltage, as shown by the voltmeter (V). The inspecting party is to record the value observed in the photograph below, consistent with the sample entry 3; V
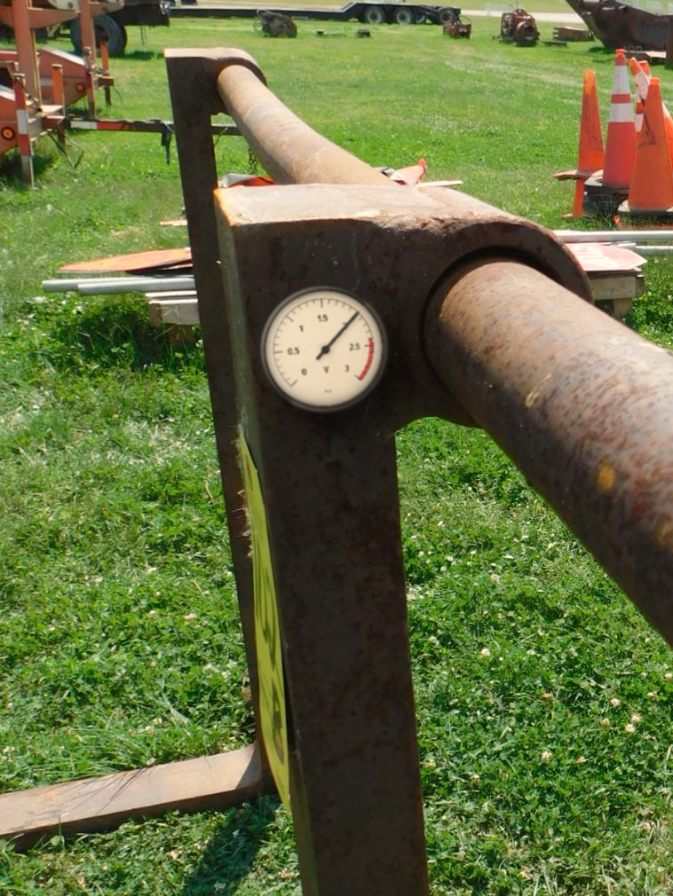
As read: 2; V
